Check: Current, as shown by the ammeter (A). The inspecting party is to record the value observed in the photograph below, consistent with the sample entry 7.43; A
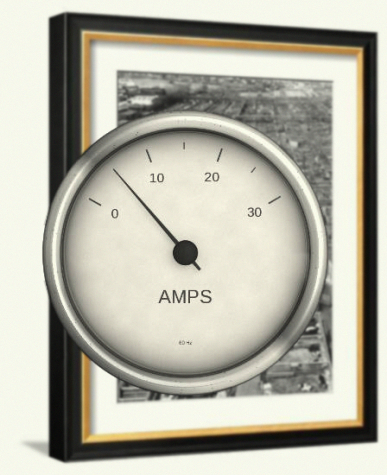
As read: 5; A
